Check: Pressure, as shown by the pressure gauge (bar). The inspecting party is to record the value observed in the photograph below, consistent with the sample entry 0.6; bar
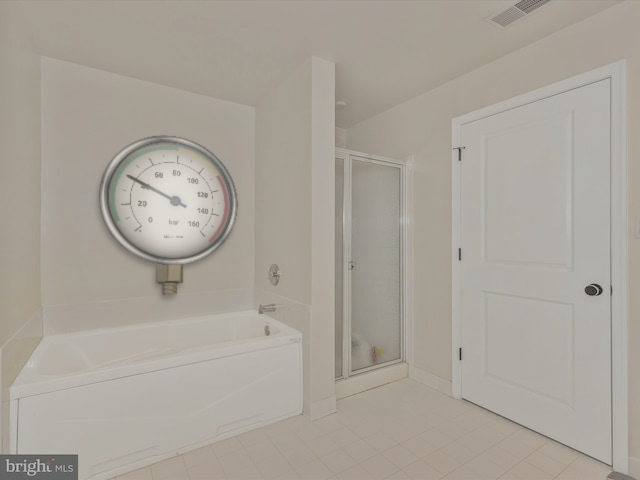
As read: 40; bar
